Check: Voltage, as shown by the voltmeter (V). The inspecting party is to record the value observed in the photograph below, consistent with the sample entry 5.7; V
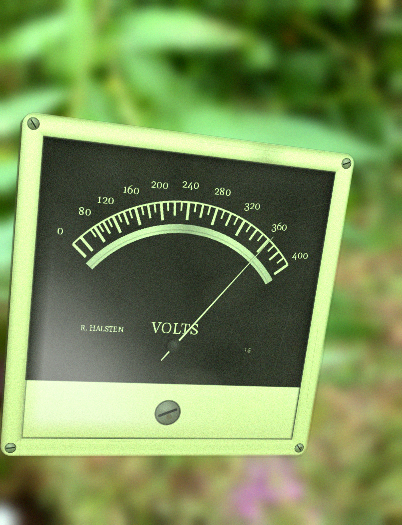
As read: 360; V
